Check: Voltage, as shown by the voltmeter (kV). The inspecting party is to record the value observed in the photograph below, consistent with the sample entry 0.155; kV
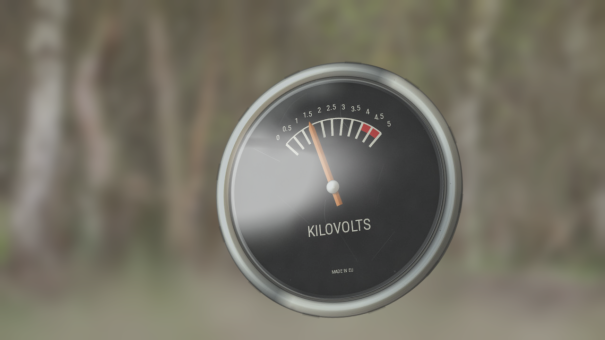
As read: 1.5; kV
